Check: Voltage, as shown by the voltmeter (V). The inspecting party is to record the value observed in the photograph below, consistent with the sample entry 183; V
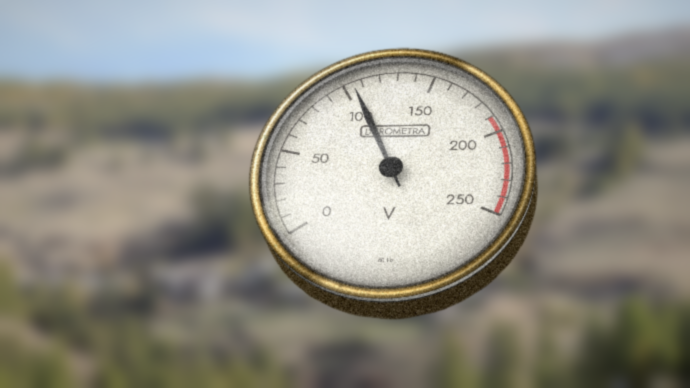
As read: 105; V
